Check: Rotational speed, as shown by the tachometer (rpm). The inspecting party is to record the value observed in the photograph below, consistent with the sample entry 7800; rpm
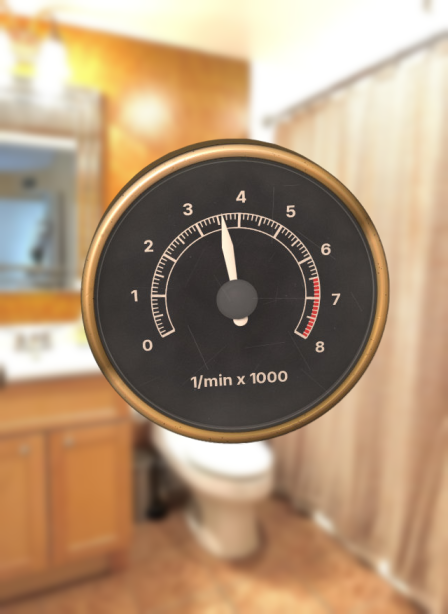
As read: 3600; rpm
